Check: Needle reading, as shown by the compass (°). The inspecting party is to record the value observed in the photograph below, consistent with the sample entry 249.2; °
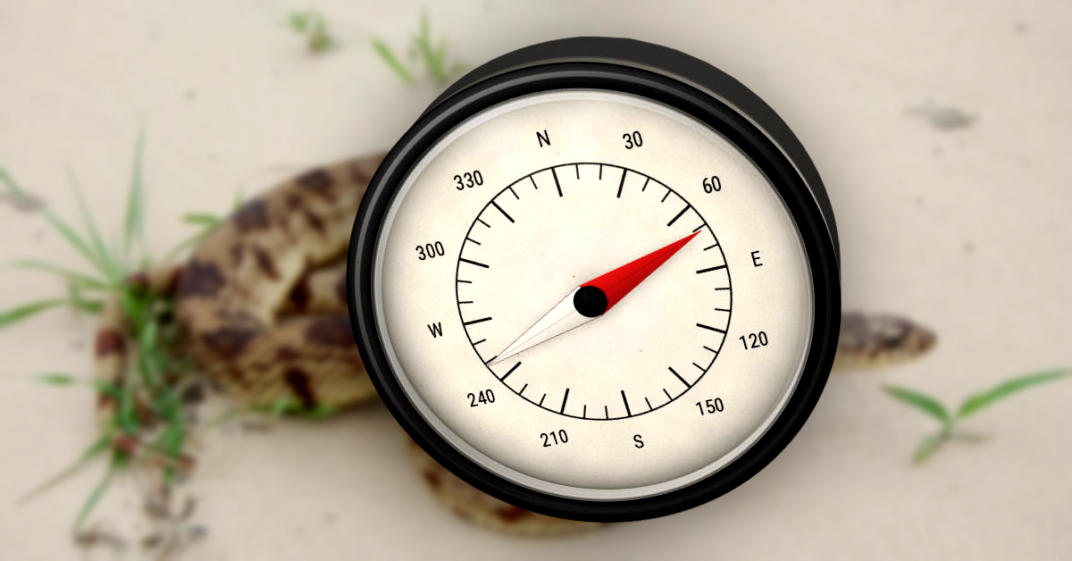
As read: 70; °
